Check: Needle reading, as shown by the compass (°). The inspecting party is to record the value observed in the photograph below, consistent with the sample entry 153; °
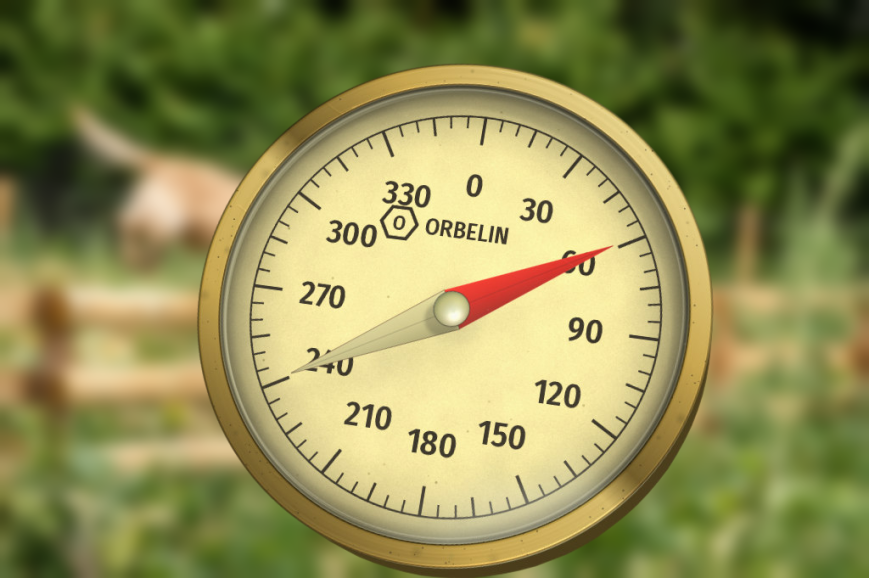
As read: 60; °
